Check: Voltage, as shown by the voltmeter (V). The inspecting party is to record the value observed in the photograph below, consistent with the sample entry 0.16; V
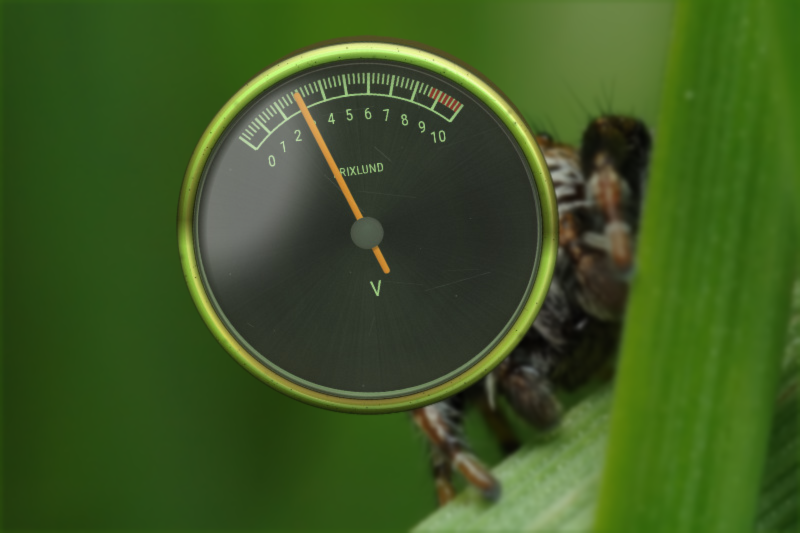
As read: 3; V
